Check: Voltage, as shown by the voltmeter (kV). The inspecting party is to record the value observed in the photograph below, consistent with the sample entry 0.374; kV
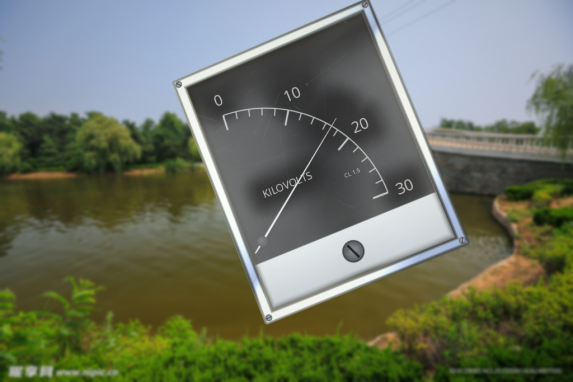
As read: 17; kV
